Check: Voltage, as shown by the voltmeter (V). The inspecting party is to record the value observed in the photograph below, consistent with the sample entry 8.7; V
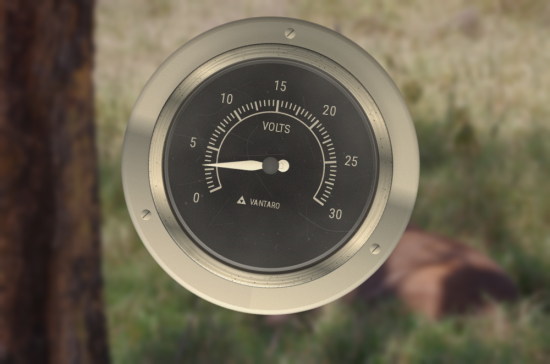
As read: 3; V
